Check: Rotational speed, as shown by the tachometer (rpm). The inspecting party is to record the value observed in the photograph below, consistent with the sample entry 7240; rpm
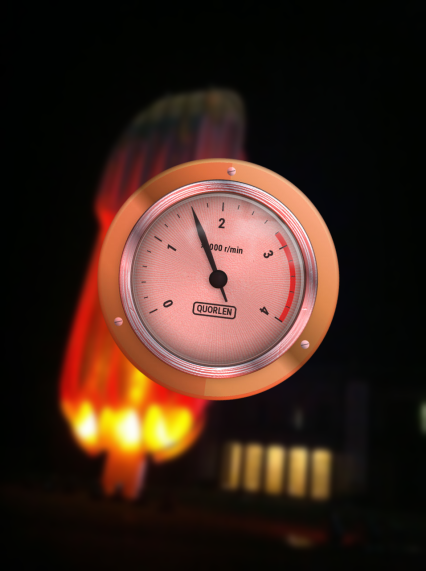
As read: 1600; rpm
